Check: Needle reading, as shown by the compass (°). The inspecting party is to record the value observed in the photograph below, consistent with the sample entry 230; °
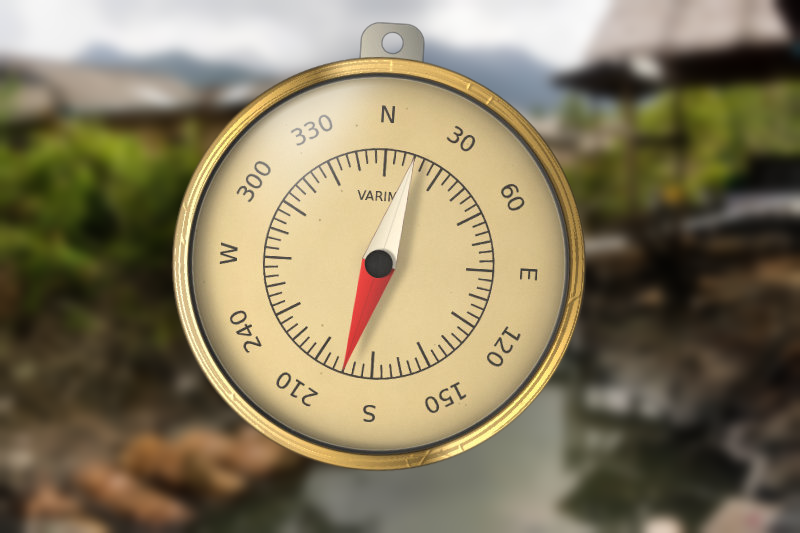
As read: 195; °
